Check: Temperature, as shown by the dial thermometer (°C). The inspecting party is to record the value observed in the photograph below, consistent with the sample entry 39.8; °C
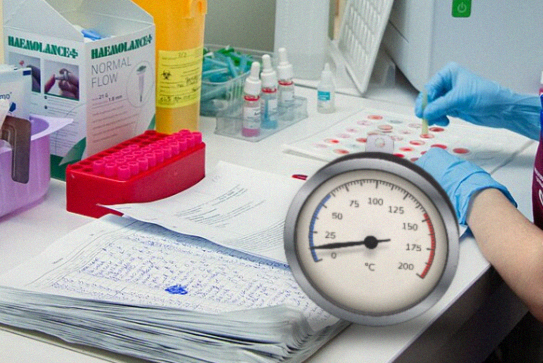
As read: 12.5; °C
